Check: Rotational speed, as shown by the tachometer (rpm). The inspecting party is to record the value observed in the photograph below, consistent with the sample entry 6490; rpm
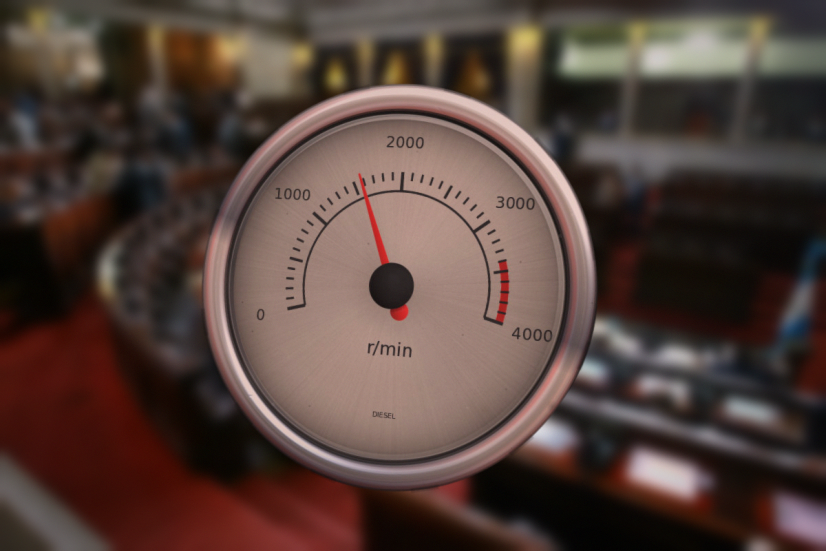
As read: 1600; rpm
